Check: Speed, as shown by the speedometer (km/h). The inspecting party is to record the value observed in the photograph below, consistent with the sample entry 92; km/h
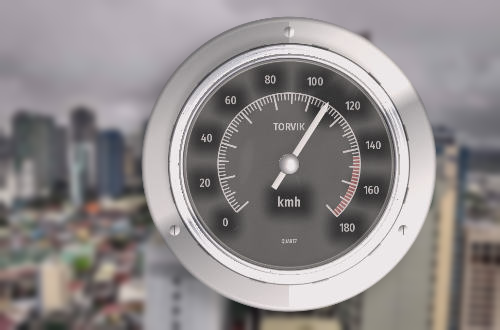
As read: 110; km/h
